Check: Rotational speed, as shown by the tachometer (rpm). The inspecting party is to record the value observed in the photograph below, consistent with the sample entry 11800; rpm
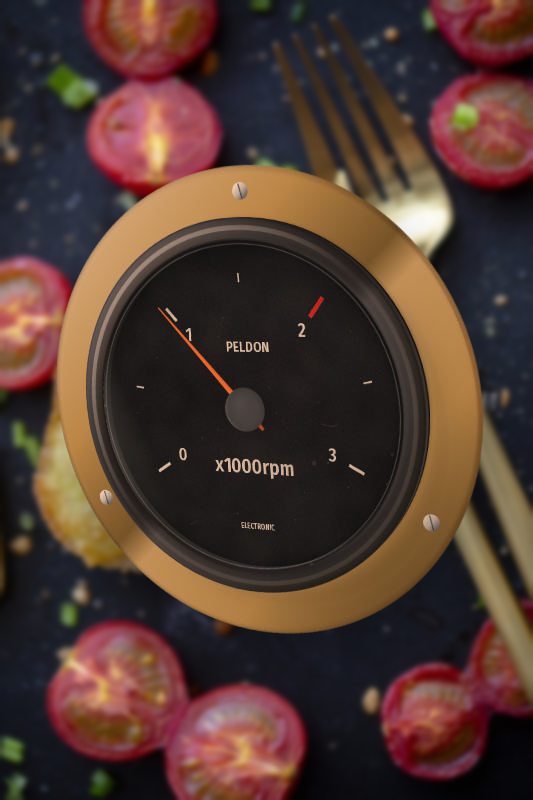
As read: 1000; rpm
